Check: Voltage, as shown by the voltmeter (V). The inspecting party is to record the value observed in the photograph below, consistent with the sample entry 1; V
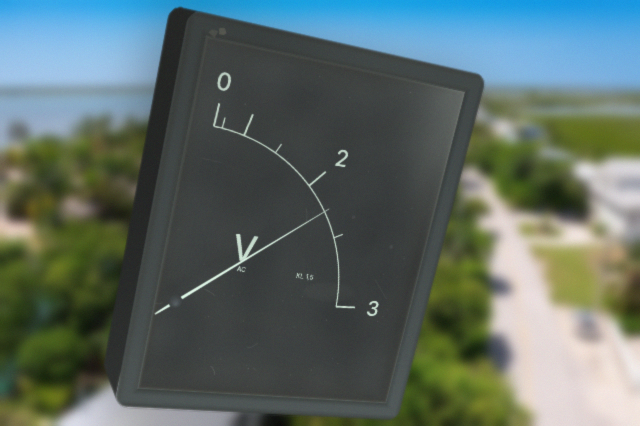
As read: 2.25; V
